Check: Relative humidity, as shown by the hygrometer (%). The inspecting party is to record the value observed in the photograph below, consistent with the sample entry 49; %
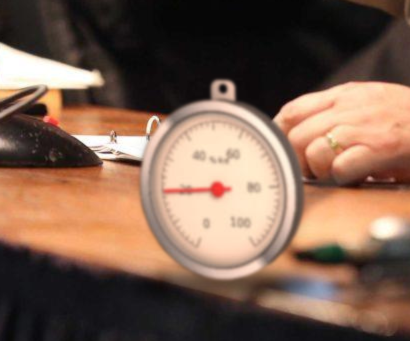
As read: 20; %
